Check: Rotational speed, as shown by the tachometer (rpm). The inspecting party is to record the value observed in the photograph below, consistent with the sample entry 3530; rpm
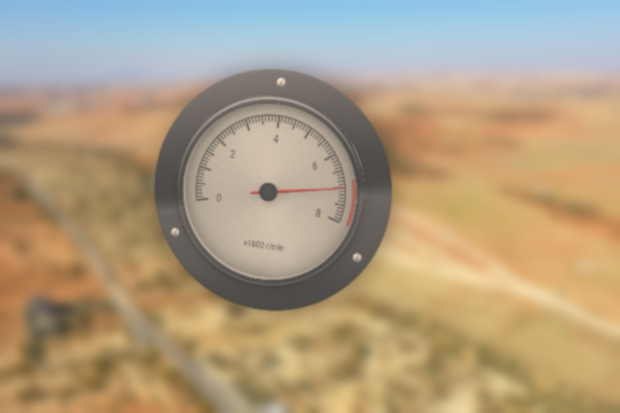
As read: 7000; rpm
